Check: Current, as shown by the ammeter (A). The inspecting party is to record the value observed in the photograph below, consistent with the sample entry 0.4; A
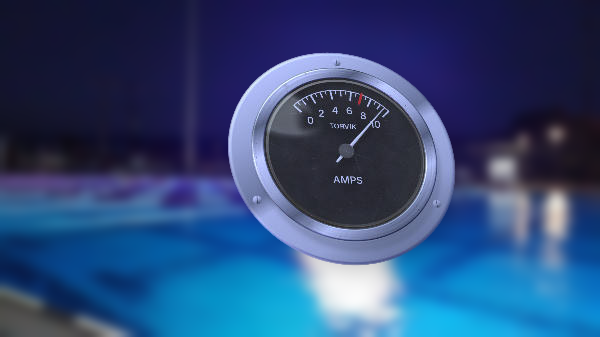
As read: 9.5; A
